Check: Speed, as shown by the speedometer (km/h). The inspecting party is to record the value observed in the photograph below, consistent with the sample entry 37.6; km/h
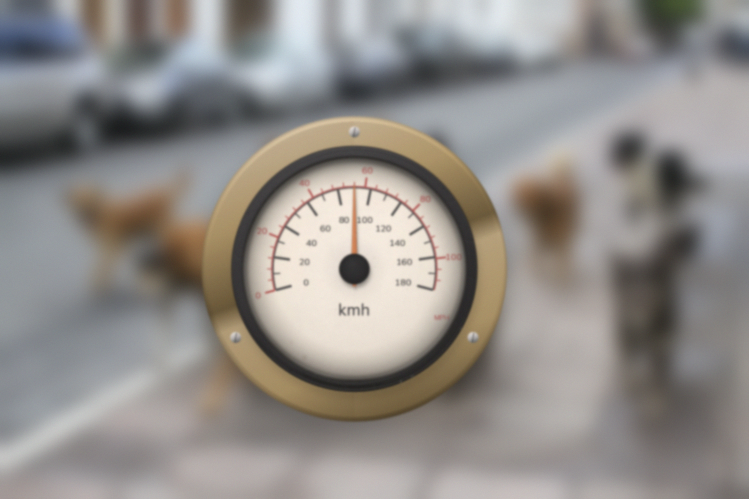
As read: 90; km/h
